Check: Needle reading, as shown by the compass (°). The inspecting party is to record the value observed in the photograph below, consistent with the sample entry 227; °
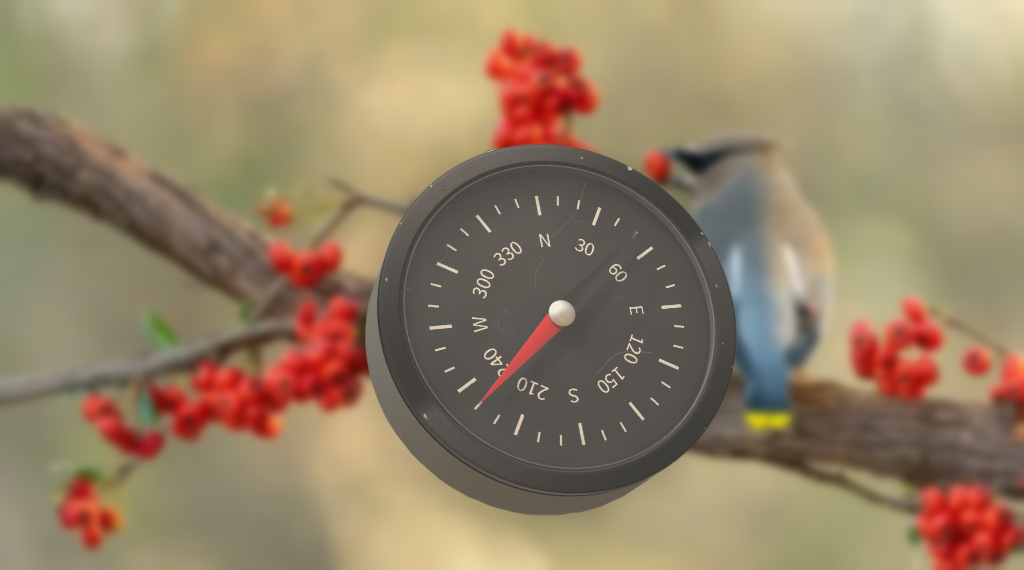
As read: 230; °
